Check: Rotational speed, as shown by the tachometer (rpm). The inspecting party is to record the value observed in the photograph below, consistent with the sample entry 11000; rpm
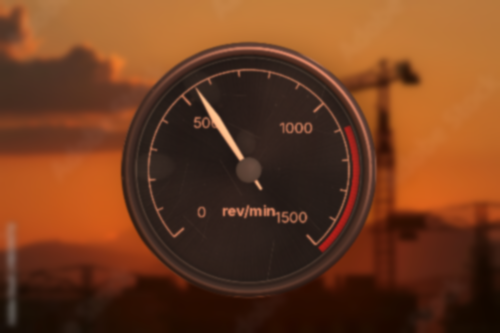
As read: 550; rpm
